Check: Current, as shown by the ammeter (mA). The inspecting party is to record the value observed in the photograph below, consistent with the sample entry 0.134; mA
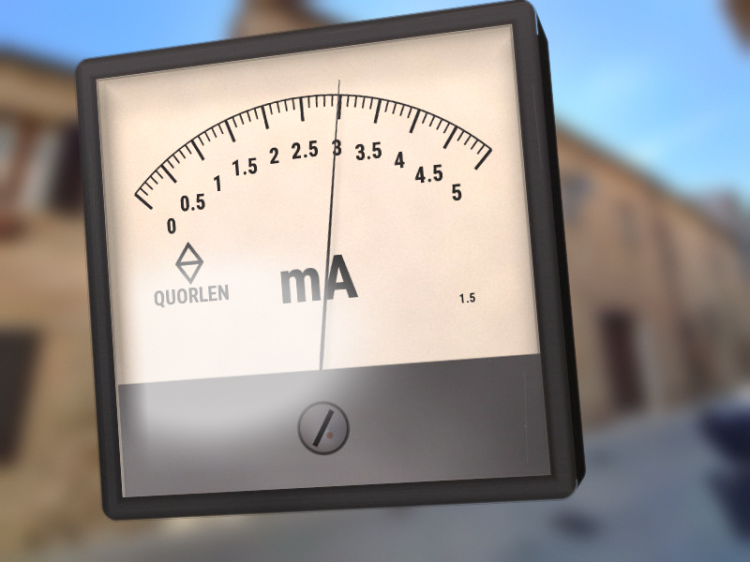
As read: 3; mA
